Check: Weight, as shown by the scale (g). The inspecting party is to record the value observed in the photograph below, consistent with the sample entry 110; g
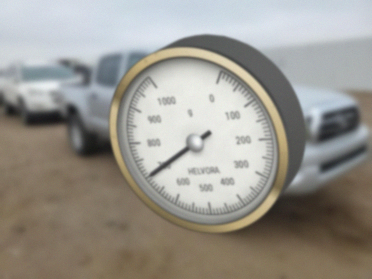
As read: 700; g
